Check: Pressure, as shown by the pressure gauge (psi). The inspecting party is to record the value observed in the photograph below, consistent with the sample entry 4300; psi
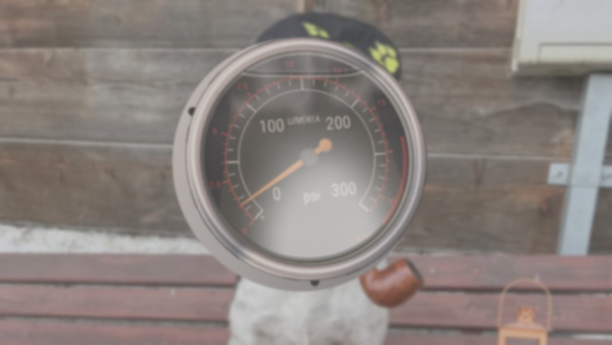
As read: 15; psi
